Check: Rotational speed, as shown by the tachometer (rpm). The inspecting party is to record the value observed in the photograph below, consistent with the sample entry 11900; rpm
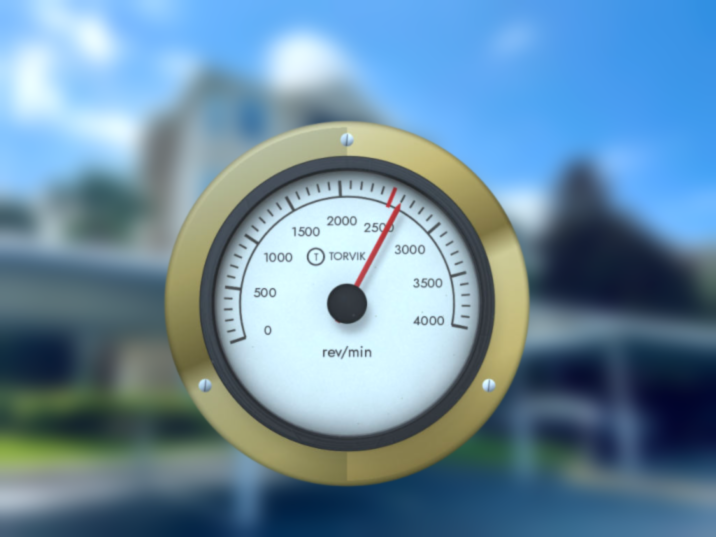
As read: 2600; rpm
